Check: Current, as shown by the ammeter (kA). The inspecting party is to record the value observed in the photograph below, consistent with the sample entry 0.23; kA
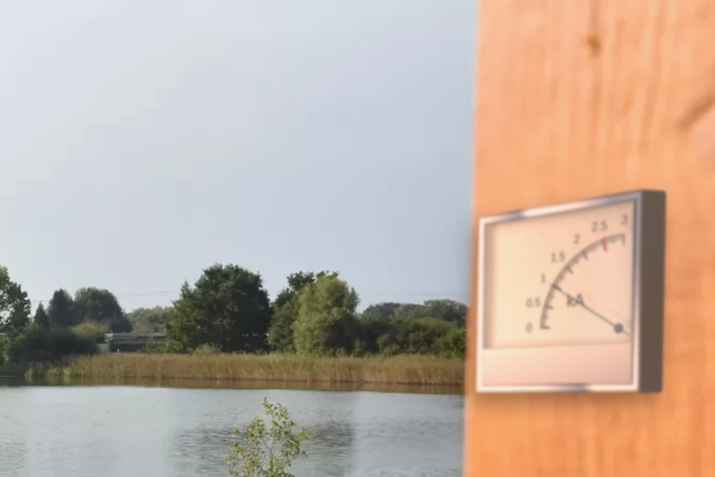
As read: 1; kA
